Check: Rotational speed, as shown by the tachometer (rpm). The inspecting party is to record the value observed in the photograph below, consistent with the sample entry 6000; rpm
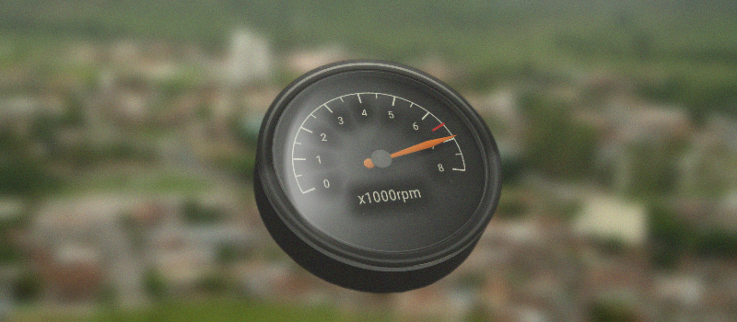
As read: 7000; rpm
